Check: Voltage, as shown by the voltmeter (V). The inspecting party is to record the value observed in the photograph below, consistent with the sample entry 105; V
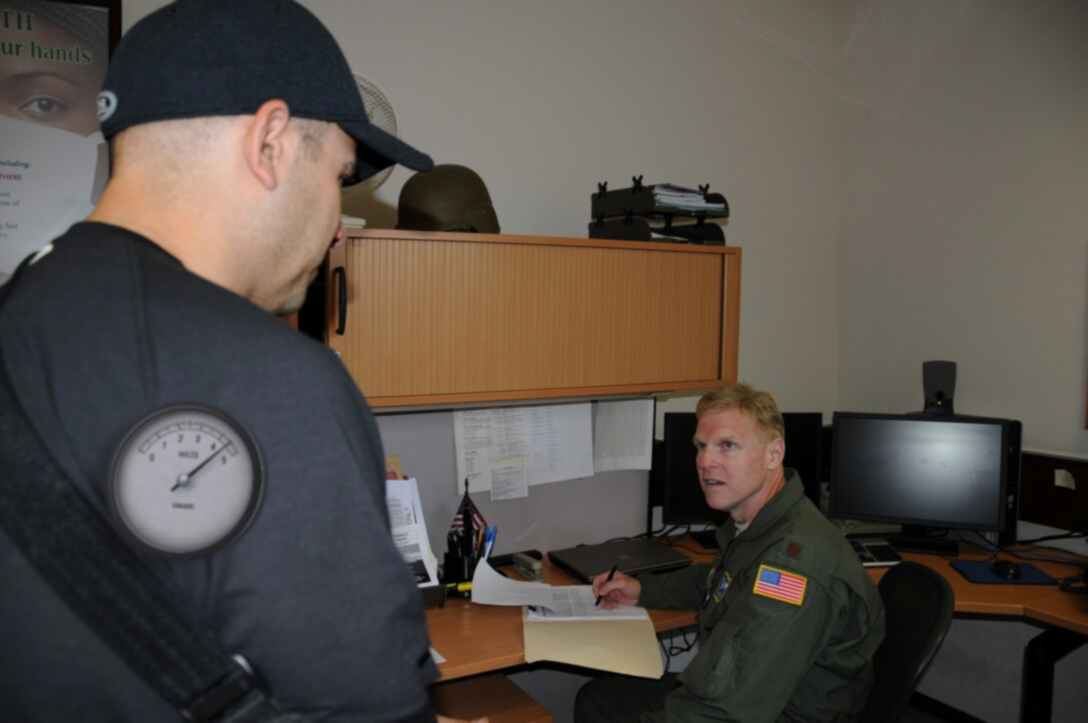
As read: 4.5; V
